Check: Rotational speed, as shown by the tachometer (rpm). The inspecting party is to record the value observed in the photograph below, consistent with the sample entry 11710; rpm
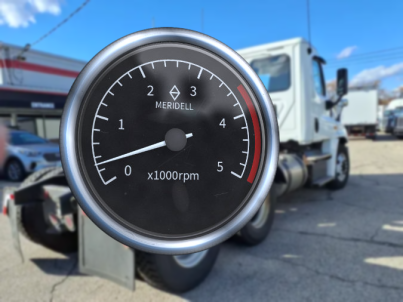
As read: 300; rpm
